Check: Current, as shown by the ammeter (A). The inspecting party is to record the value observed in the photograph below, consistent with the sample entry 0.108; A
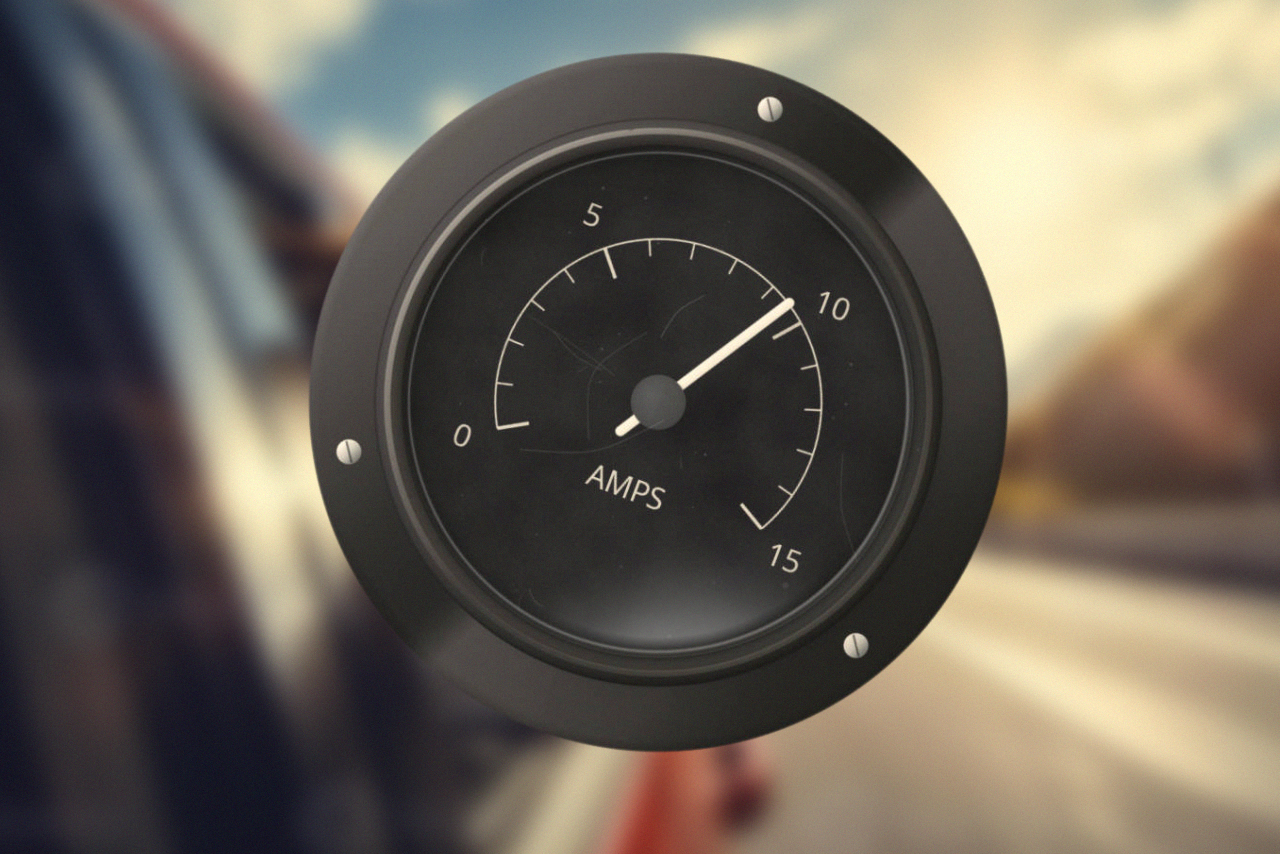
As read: 9.5; A
